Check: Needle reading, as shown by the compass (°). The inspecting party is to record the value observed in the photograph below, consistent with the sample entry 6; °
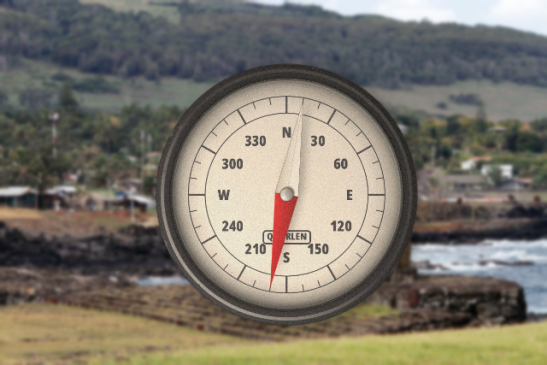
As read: 190; °
